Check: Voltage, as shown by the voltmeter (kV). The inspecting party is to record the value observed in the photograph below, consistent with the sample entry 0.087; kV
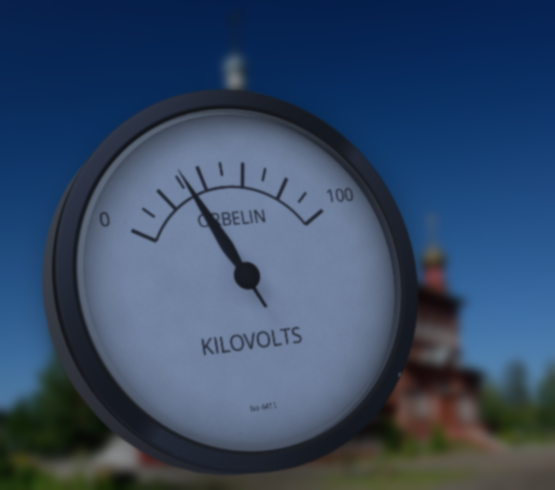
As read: 30; kV
